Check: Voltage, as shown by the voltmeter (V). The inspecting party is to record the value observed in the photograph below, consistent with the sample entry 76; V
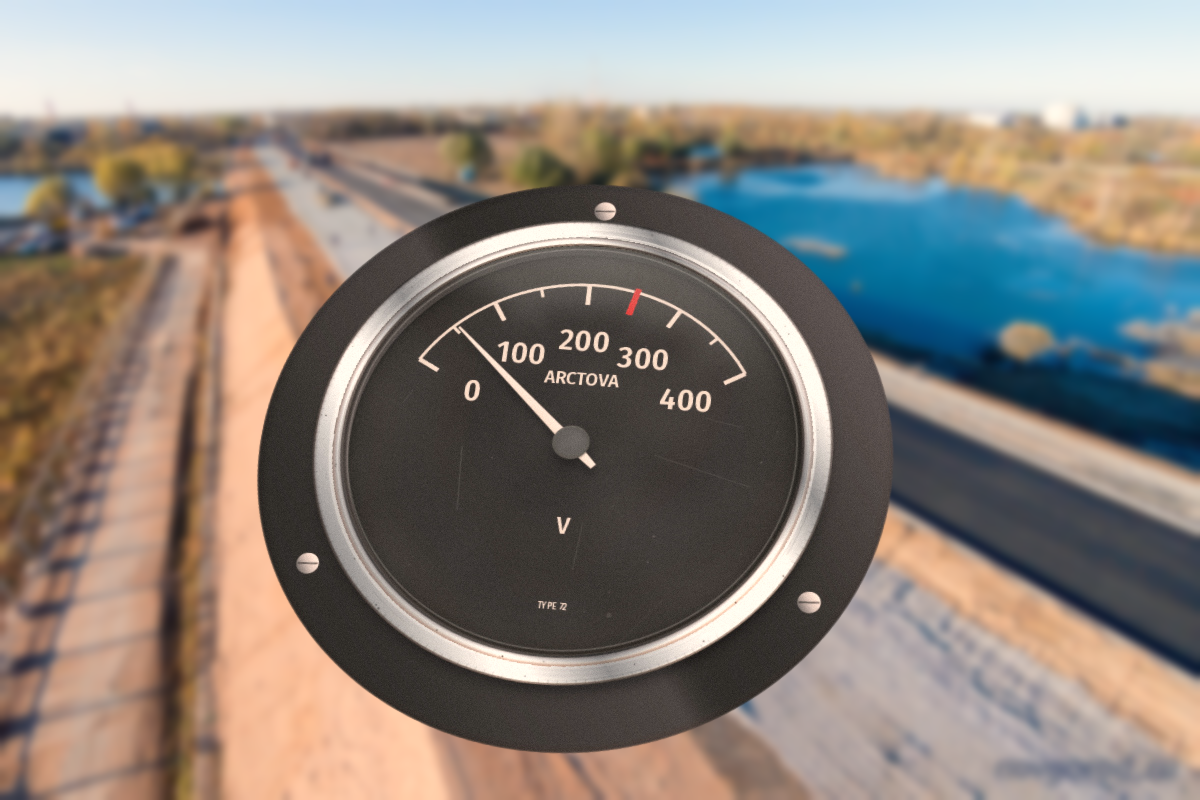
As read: 50; V
